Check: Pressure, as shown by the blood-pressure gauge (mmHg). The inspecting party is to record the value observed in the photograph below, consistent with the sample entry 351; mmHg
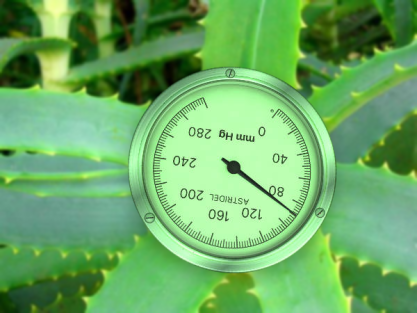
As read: 90; mmHg
